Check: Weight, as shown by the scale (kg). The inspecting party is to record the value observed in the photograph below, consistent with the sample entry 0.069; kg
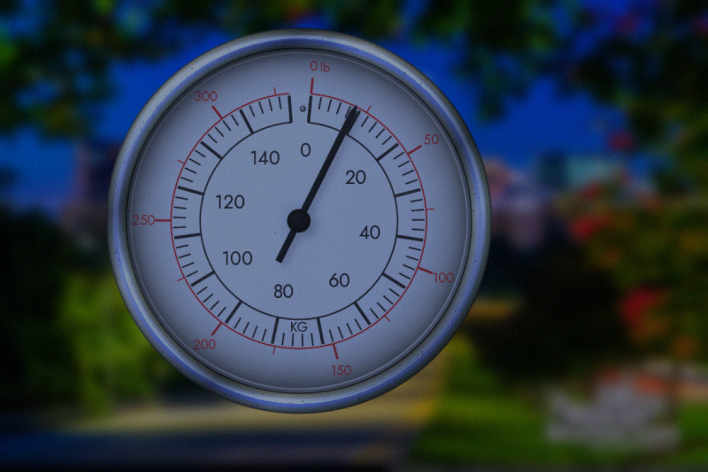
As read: 9; kg
